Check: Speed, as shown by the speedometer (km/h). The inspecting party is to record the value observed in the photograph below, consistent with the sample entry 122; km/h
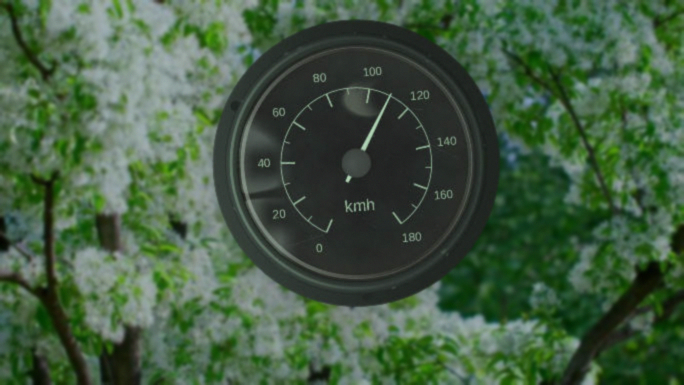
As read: 110; km/h
